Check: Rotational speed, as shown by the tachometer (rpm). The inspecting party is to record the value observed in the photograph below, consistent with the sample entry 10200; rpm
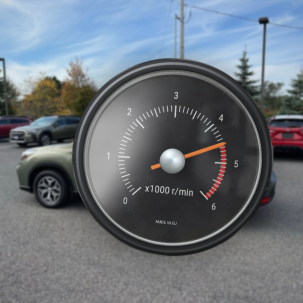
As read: 4500; rpm
